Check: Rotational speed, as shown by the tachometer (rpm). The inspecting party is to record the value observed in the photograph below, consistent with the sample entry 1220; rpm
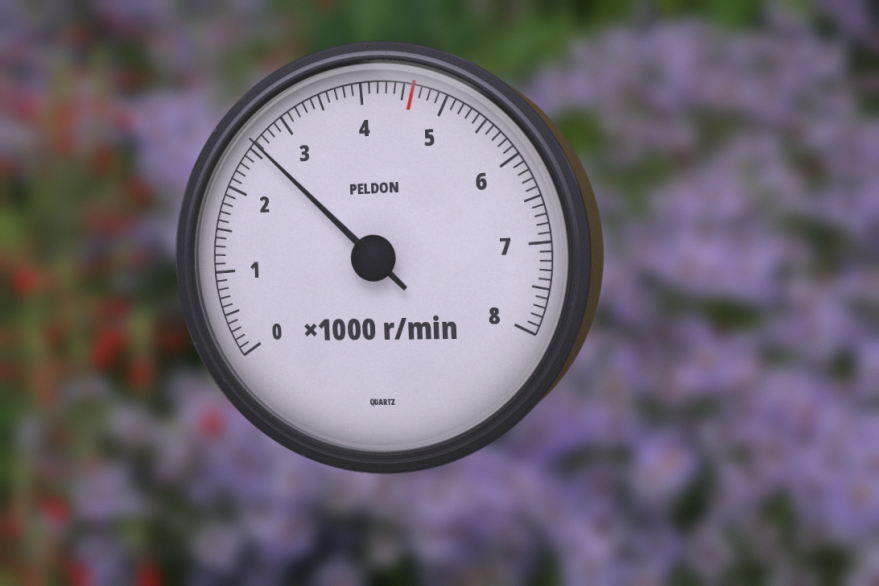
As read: 2600; rpm
